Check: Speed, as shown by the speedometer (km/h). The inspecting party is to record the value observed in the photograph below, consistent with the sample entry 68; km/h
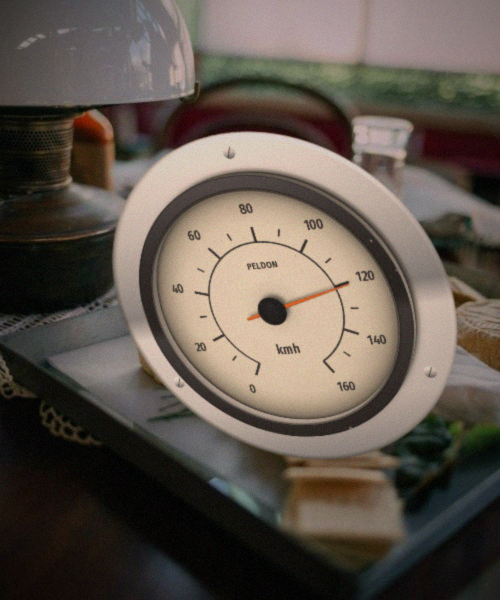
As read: 120; km/h
